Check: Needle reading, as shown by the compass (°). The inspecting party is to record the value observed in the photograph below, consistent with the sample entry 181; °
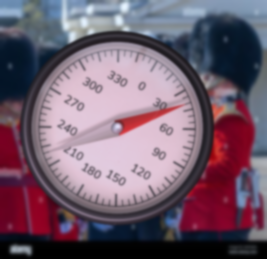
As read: 40; °
